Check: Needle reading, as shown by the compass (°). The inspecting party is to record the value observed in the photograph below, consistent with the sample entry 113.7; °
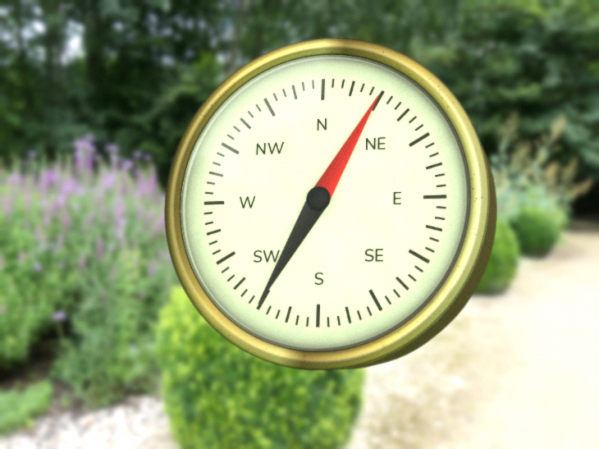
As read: 30; °
